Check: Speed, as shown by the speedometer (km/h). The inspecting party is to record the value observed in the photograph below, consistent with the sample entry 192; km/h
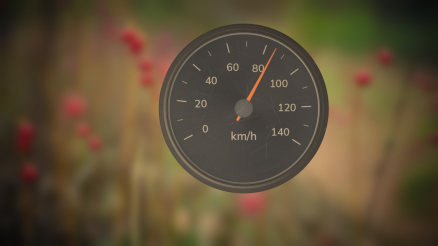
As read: 85; km/h
